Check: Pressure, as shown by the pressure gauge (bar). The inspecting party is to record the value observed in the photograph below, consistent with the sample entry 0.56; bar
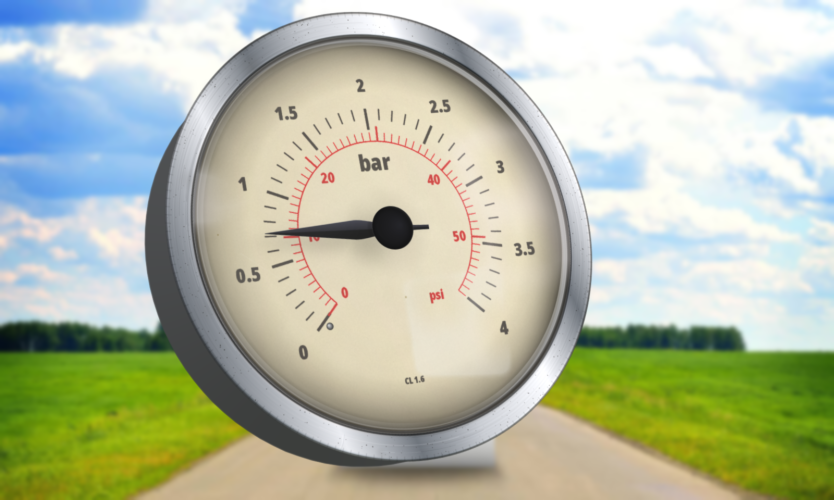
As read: 0.7; bar
